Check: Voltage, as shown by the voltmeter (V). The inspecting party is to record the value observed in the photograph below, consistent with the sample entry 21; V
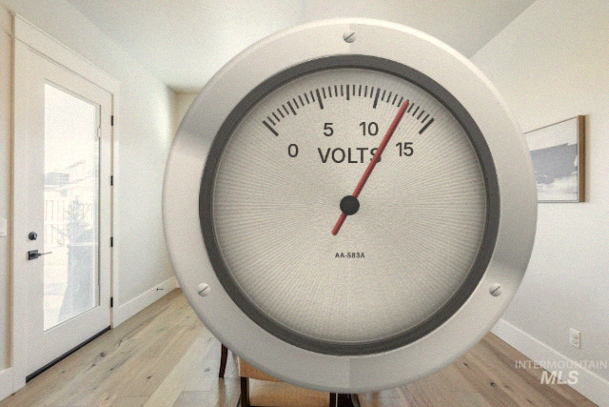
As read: 12.5; V
